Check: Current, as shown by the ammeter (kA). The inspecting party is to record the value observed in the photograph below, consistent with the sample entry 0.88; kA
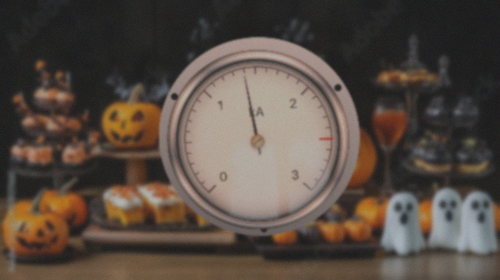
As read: 1.4; kA
